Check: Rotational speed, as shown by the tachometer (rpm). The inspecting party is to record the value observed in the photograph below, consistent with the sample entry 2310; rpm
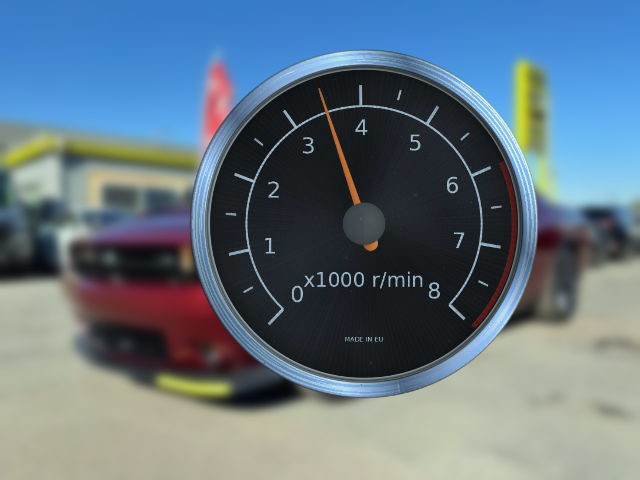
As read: 3500; rpm
